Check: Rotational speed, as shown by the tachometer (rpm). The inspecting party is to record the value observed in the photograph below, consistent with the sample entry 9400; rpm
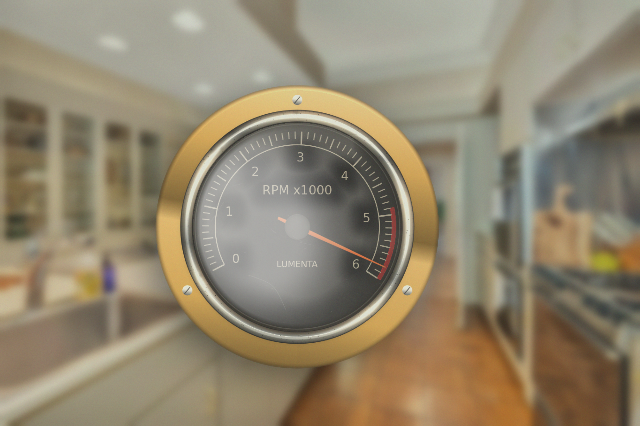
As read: 5800; rpm
